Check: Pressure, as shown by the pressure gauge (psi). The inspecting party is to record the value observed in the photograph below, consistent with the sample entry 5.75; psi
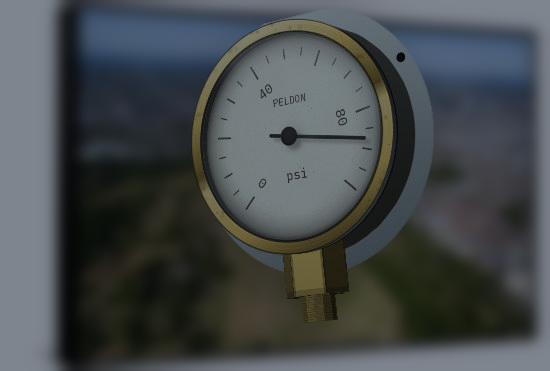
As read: 87.5; psi
